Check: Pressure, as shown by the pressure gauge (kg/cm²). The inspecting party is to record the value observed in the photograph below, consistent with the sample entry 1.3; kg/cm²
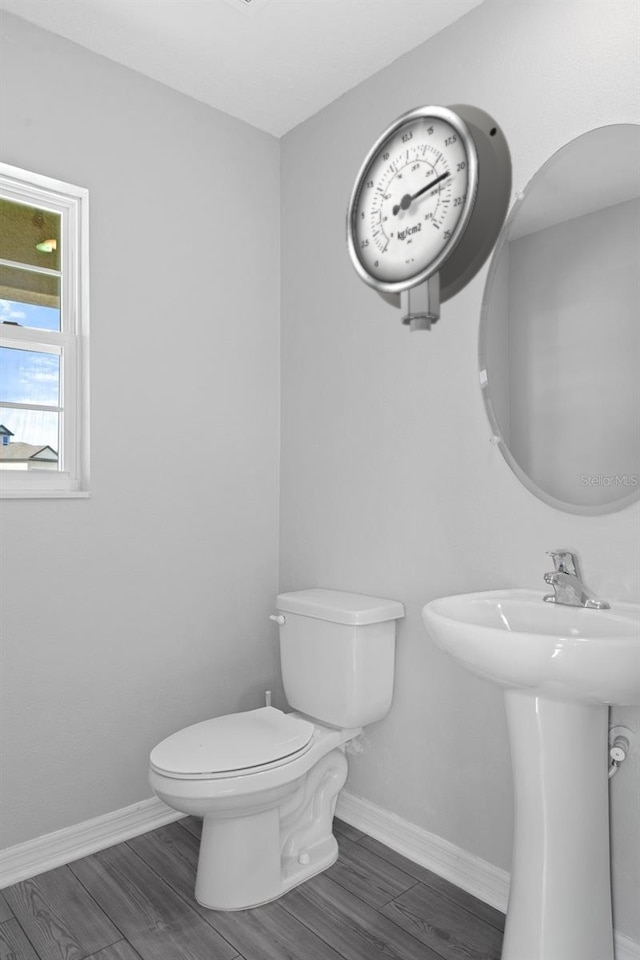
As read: 20; kg/cm²
